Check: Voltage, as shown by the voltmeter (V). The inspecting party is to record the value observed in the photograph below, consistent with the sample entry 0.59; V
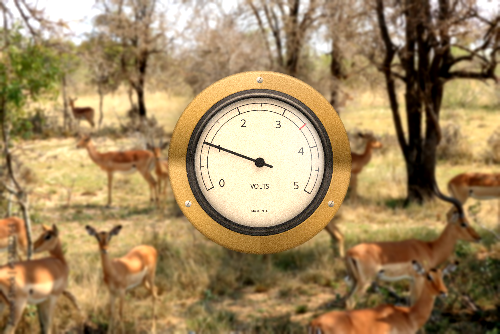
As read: 1; V
